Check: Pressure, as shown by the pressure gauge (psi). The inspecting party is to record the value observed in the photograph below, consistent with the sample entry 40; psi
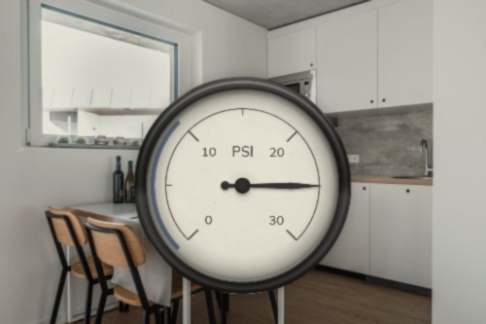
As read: 25; psi
